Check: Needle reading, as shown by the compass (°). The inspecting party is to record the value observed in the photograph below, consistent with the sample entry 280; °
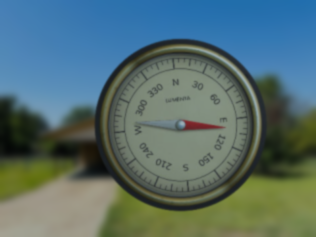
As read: 100; °
